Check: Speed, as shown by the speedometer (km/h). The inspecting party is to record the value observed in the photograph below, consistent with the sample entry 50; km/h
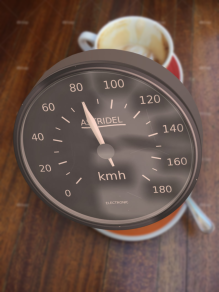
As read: 80; km/h
